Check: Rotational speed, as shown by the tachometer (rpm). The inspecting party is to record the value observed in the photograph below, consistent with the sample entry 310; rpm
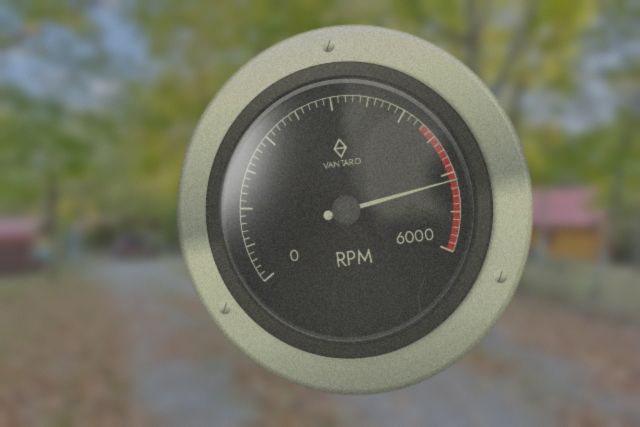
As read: 5100; rpm
